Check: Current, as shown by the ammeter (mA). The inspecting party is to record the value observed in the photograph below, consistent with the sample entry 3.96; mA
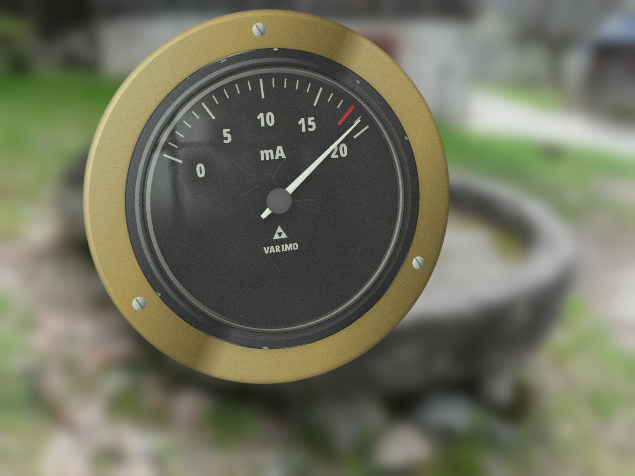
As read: 19; mA
